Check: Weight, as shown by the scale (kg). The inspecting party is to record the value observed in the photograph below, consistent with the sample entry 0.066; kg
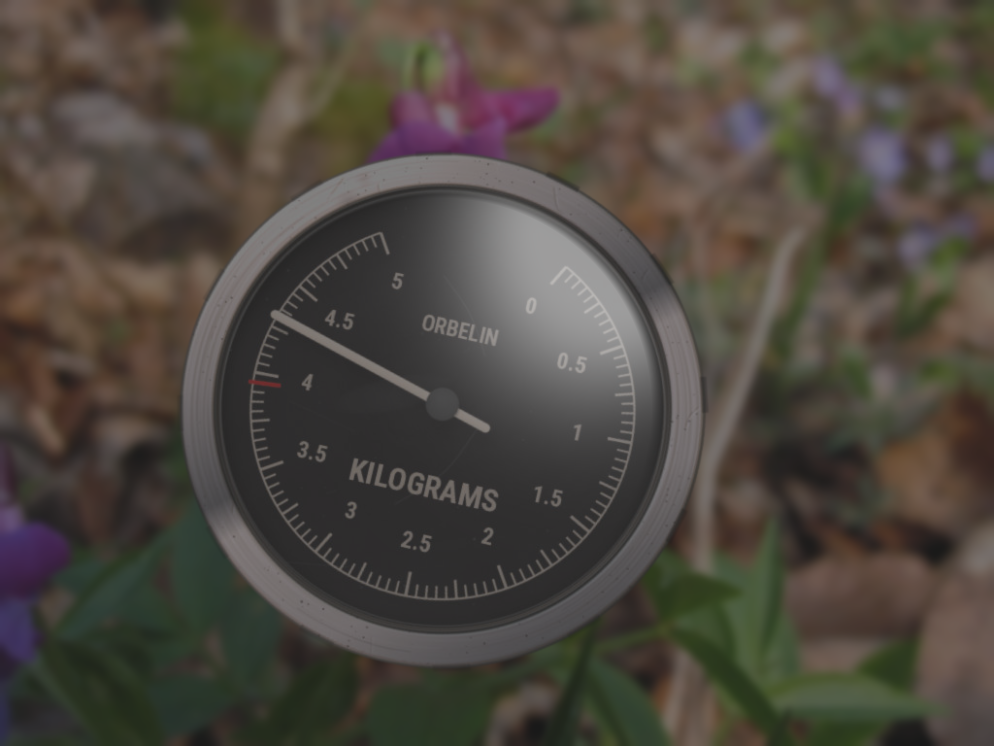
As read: 4.3; kg
